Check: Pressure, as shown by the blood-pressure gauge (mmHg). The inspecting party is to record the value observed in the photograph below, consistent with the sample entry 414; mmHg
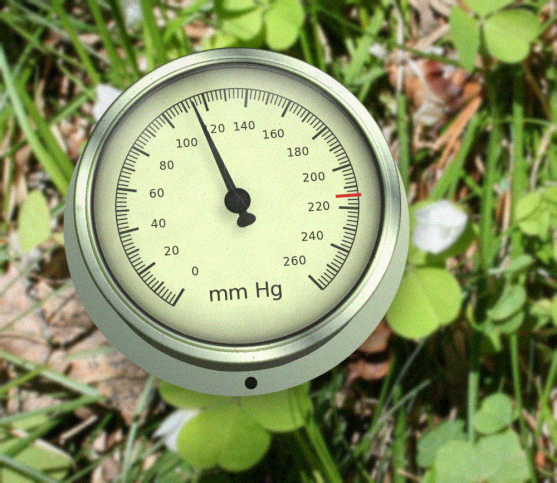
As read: 114; mmHg
